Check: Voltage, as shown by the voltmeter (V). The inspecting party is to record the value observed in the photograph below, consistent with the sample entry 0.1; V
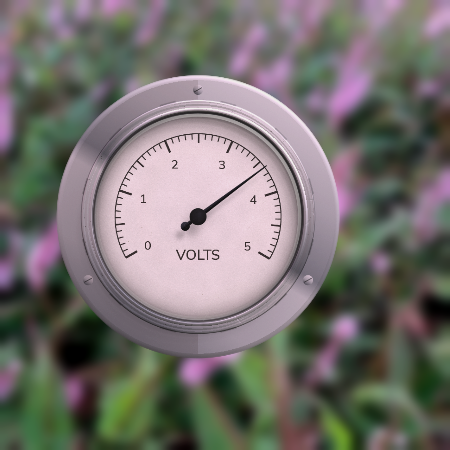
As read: 3.6; V
